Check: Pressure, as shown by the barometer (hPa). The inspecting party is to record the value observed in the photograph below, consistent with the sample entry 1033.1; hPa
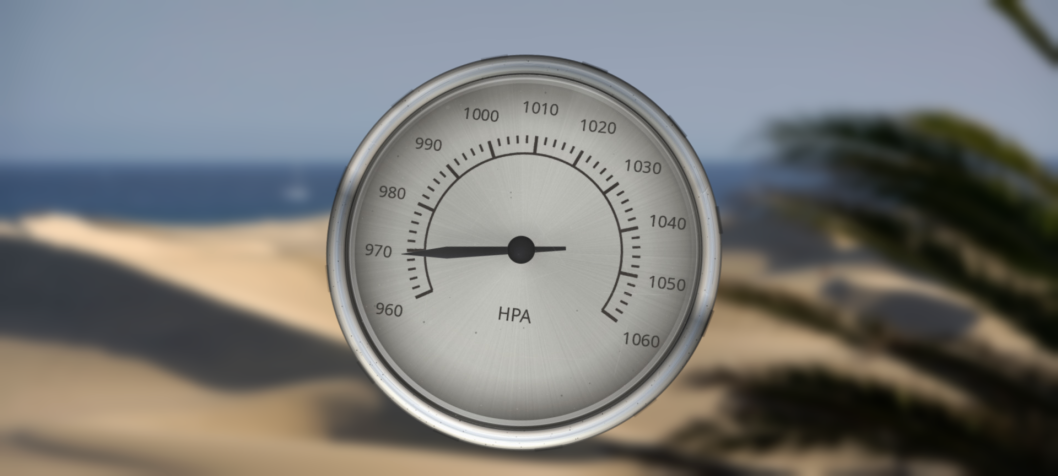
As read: 969; hPa
